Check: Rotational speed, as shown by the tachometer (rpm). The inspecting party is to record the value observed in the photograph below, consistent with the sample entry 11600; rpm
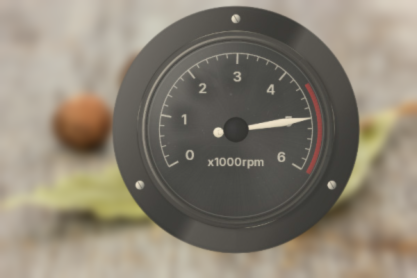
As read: 5000; rpm
